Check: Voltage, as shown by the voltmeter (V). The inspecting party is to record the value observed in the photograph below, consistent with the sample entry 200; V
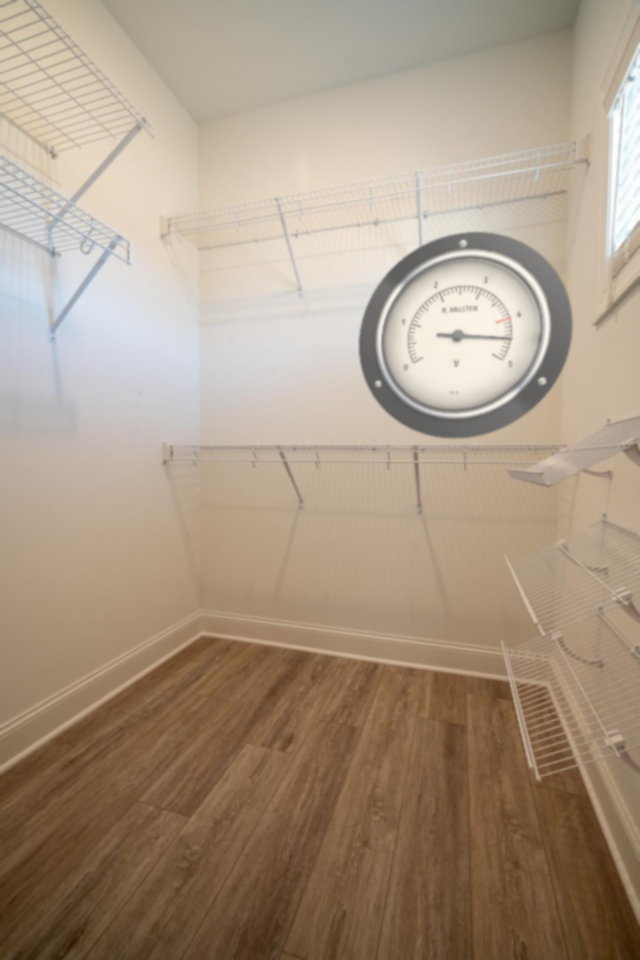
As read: 4.5; V
